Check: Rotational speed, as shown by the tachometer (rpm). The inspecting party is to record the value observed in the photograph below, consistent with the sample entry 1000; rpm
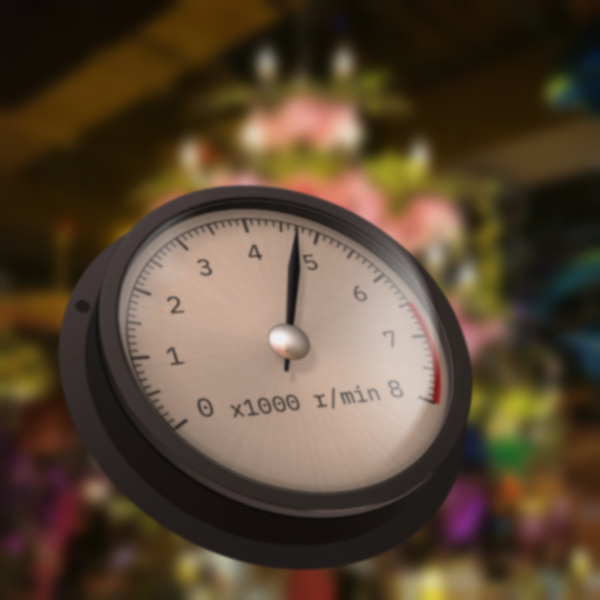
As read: 4700; rpm
